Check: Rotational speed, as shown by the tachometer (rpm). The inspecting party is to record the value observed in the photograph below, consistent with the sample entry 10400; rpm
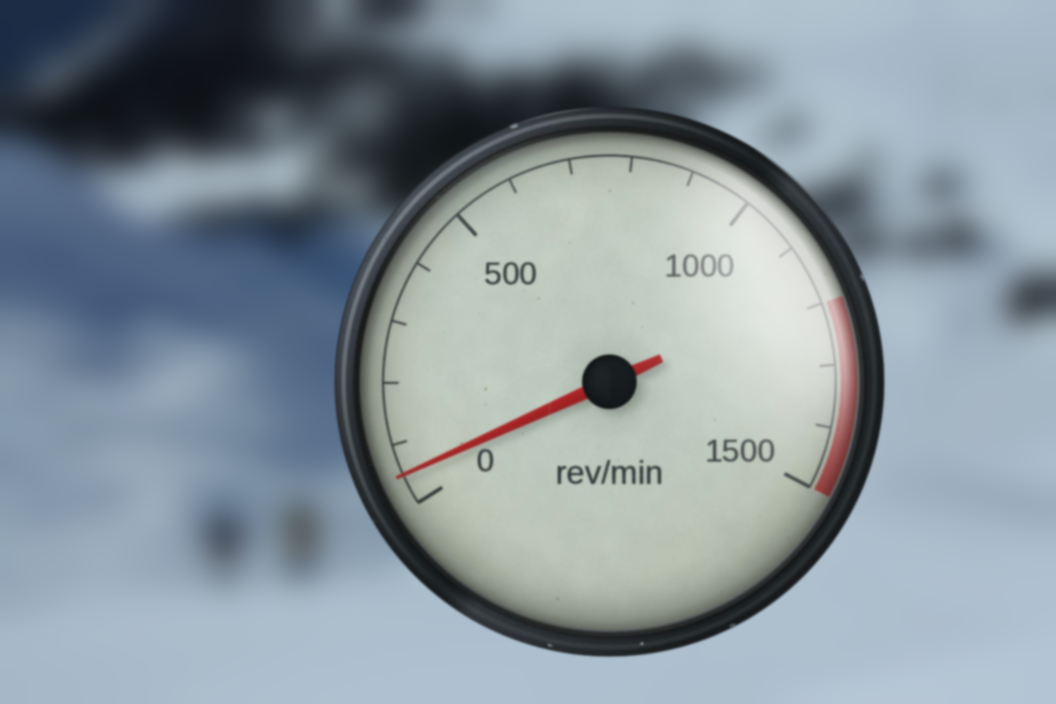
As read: 50; rpm
